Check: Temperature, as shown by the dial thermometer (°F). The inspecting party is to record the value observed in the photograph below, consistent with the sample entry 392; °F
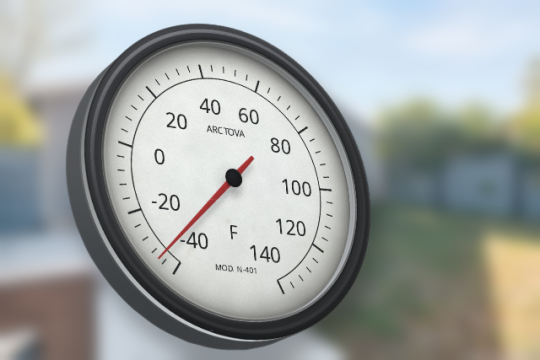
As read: -34; °F
